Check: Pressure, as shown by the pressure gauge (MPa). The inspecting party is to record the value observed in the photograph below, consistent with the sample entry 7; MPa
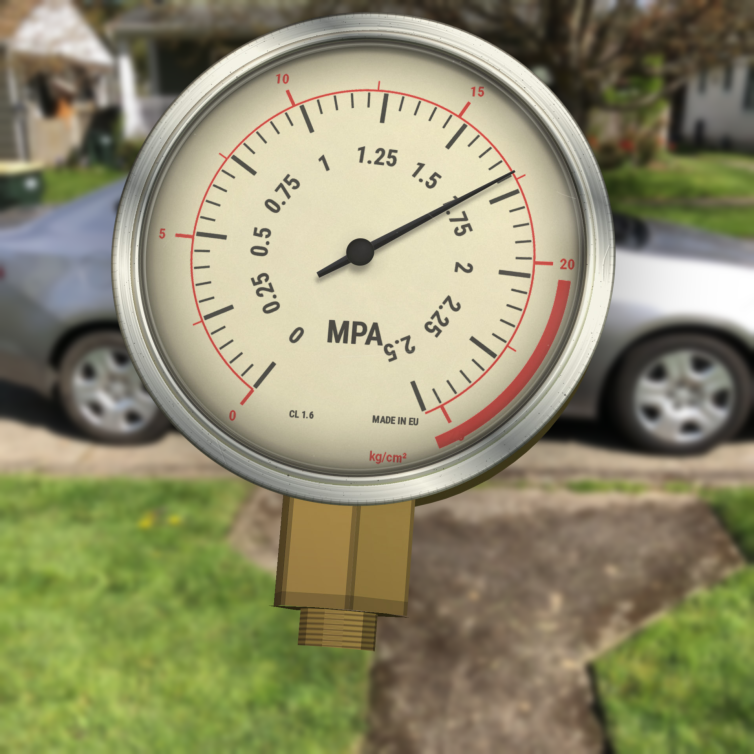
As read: 1.7; MPa
